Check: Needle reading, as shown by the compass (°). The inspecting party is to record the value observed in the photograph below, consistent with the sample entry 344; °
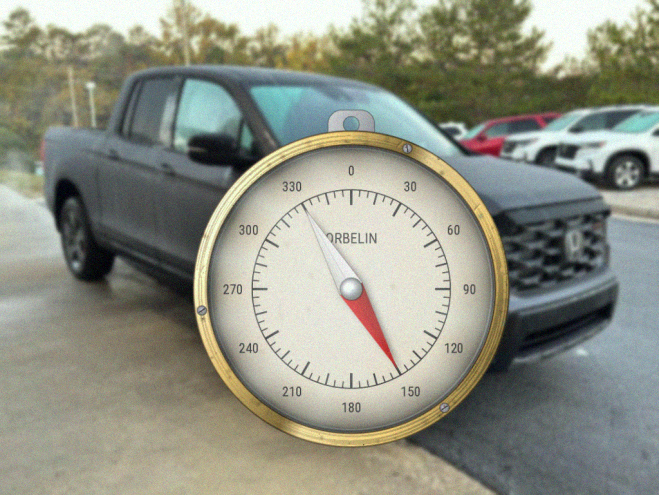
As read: 150; °
